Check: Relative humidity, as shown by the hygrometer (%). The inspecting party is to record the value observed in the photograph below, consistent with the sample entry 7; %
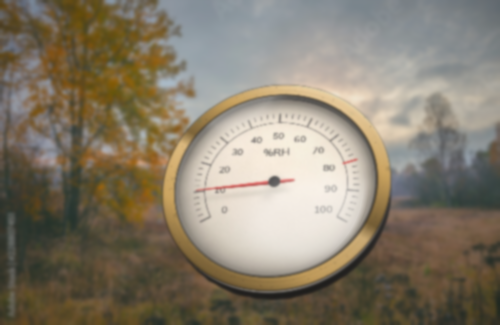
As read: 10; %
